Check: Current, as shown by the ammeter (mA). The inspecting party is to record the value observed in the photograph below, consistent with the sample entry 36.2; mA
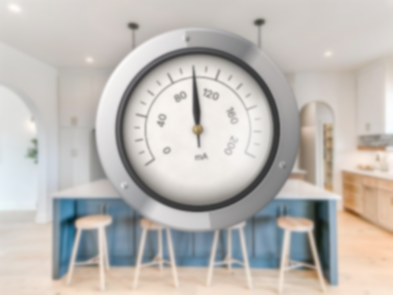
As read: 100; mA
